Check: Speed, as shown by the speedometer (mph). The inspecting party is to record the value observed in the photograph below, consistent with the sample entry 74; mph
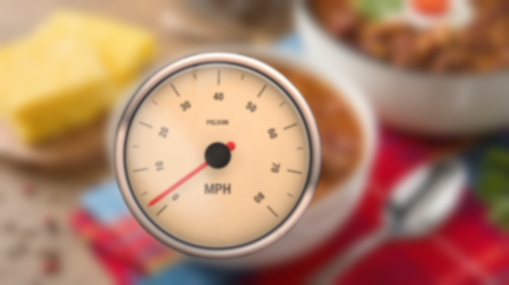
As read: 2.5; mph
